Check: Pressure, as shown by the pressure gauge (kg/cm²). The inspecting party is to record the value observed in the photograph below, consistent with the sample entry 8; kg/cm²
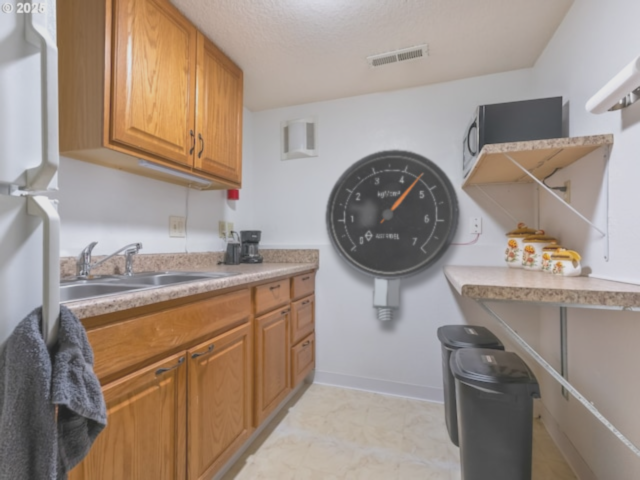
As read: 4.5; kg/cm²
